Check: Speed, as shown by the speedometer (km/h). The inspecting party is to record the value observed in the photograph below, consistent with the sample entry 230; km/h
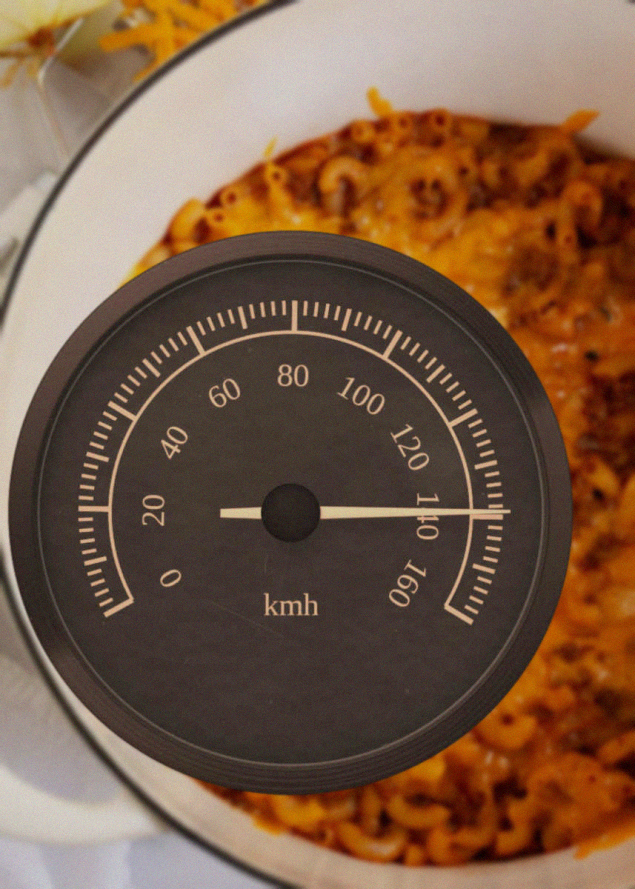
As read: 139; km/h
